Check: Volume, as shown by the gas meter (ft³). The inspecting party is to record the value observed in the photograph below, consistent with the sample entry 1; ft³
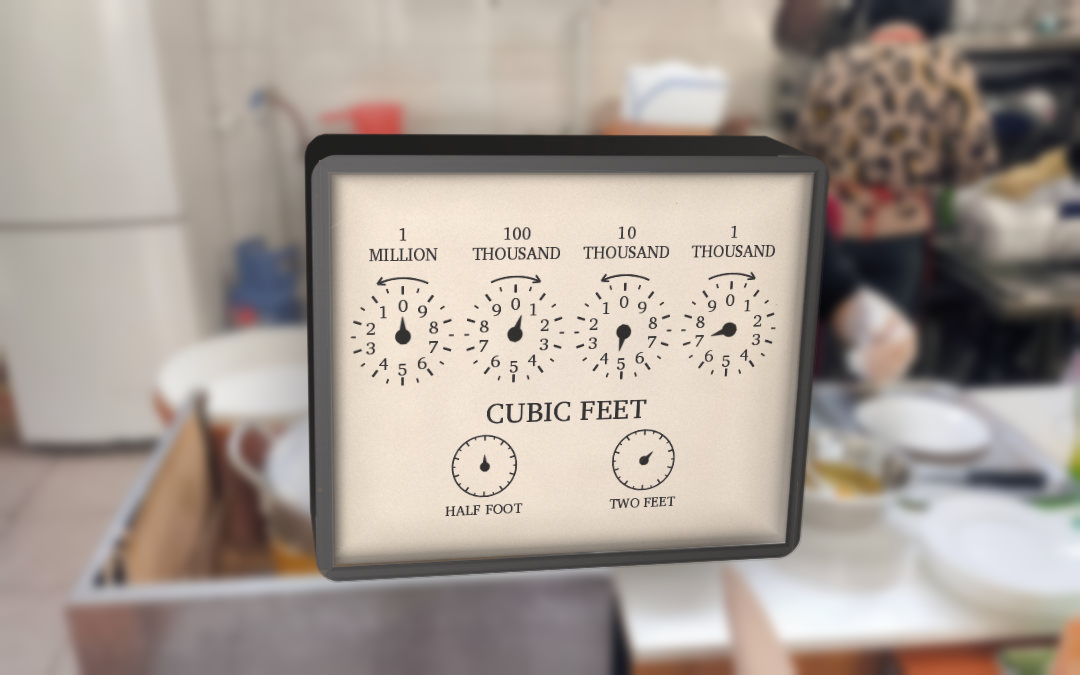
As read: 4700; ft³
